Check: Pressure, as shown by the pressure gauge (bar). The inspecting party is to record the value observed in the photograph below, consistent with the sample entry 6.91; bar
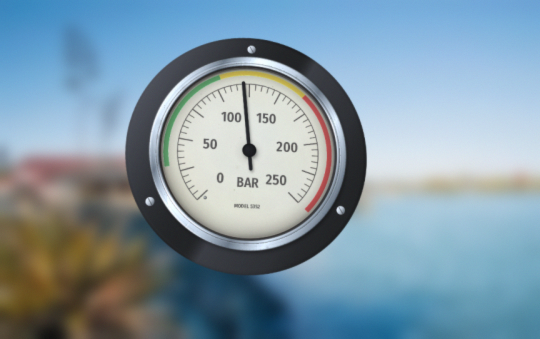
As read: 120; bar
